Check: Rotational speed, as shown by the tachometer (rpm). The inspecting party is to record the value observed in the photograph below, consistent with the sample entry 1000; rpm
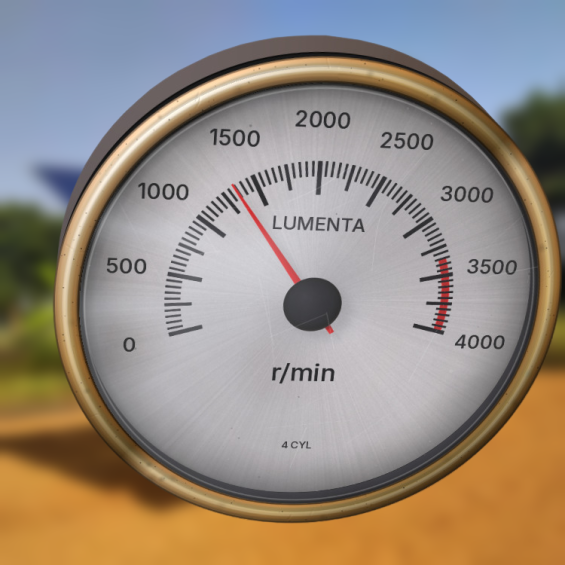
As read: 1350; rpm
